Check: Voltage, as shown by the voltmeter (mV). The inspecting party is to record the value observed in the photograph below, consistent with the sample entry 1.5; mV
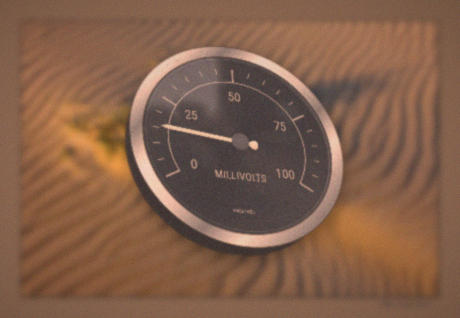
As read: 15; mV
